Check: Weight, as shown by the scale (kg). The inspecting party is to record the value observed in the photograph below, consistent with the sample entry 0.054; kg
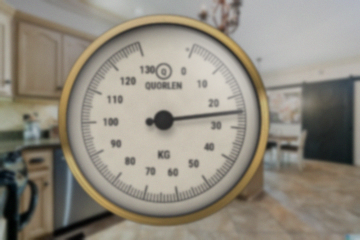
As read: 25; kg
